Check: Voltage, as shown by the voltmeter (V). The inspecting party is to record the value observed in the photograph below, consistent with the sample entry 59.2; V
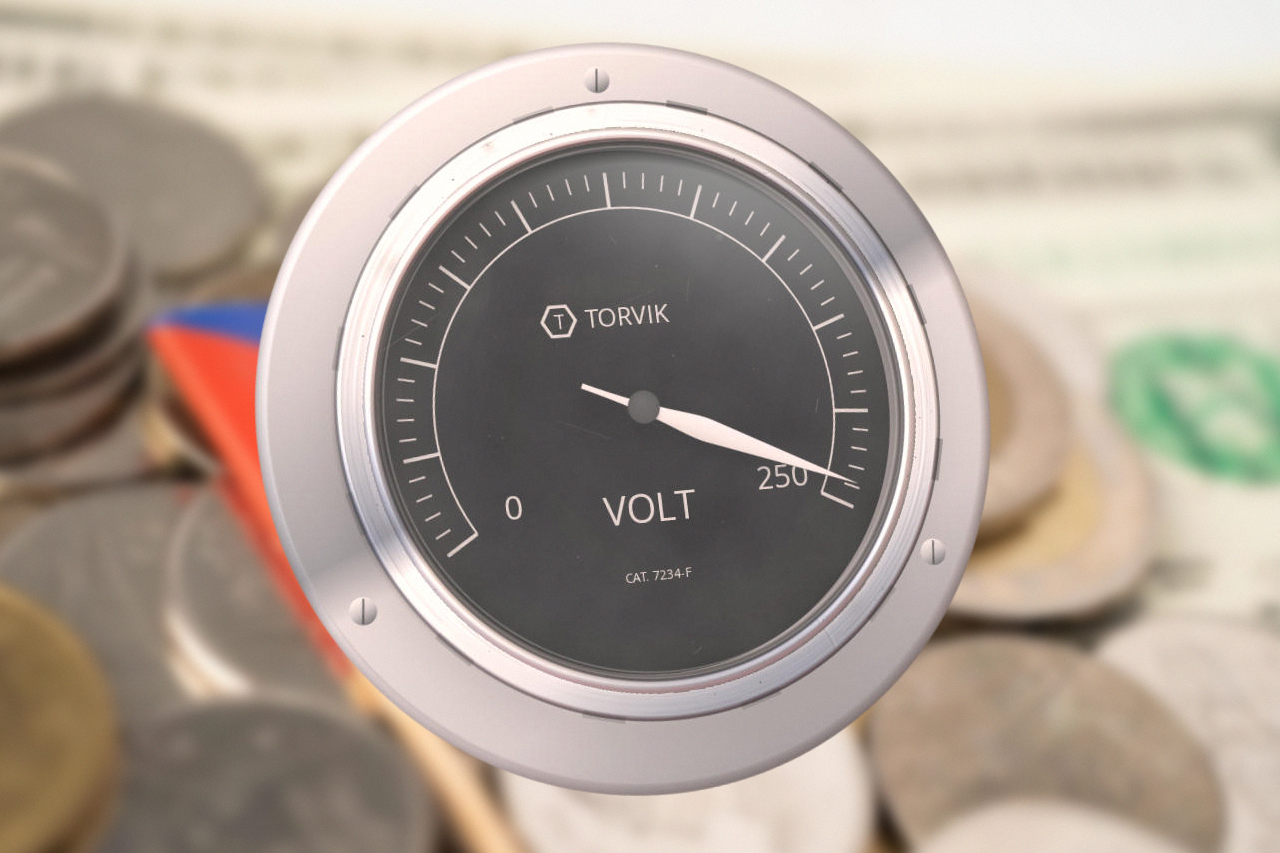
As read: 245; V
